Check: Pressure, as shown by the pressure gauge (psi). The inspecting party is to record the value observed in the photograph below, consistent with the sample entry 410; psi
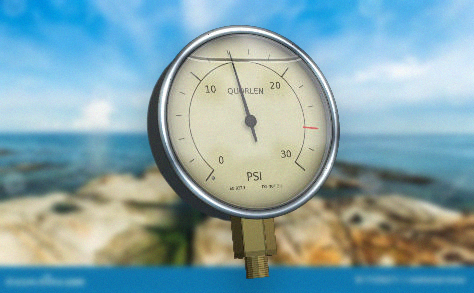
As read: 14; psi
